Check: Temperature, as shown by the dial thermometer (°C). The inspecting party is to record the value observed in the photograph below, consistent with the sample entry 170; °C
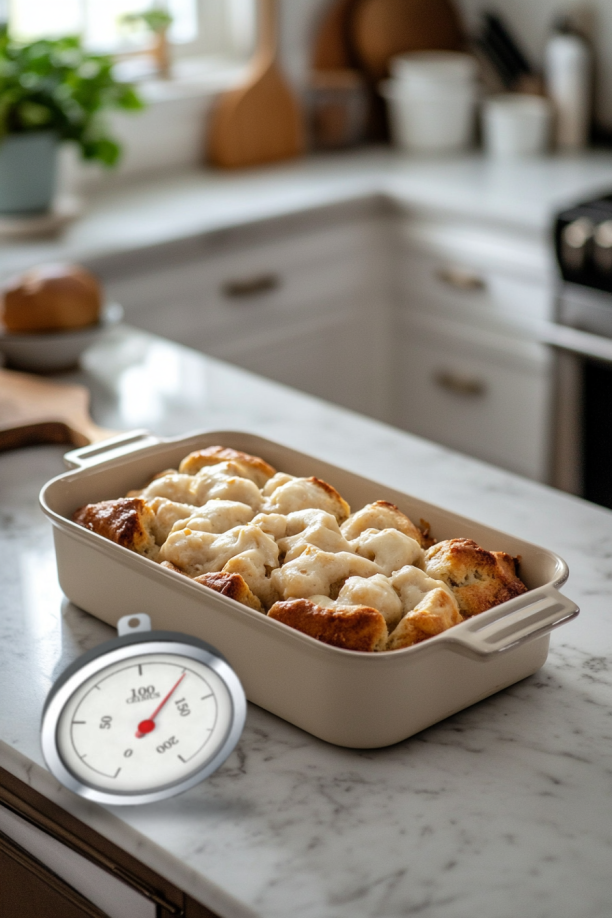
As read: 125; °C
